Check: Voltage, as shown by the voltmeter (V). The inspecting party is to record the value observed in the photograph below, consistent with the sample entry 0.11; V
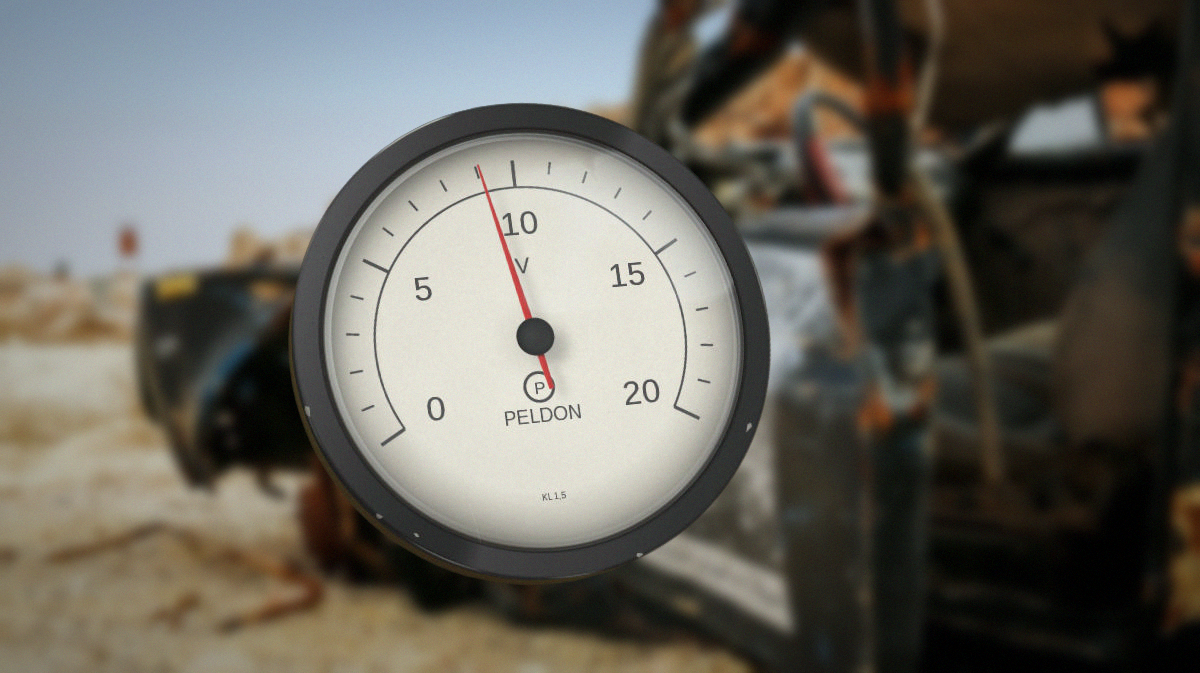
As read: 9; V
